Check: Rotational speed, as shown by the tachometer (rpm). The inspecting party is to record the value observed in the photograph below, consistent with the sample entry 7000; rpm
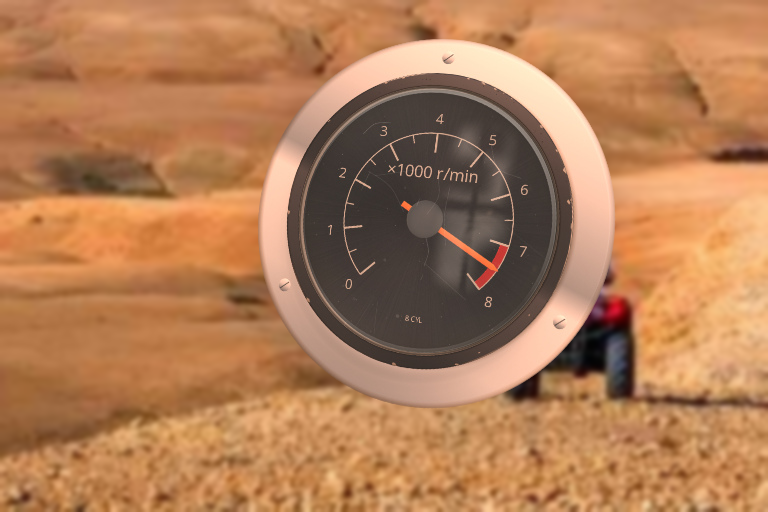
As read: 7500; rpm
